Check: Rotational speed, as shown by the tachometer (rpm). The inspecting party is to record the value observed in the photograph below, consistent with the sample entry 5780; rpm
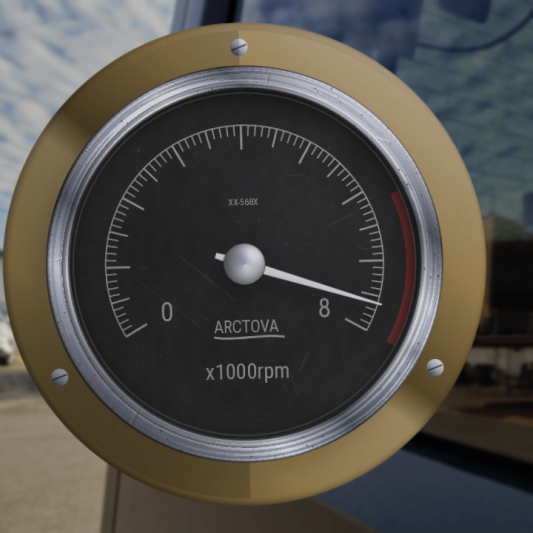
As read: 7600; rpm
